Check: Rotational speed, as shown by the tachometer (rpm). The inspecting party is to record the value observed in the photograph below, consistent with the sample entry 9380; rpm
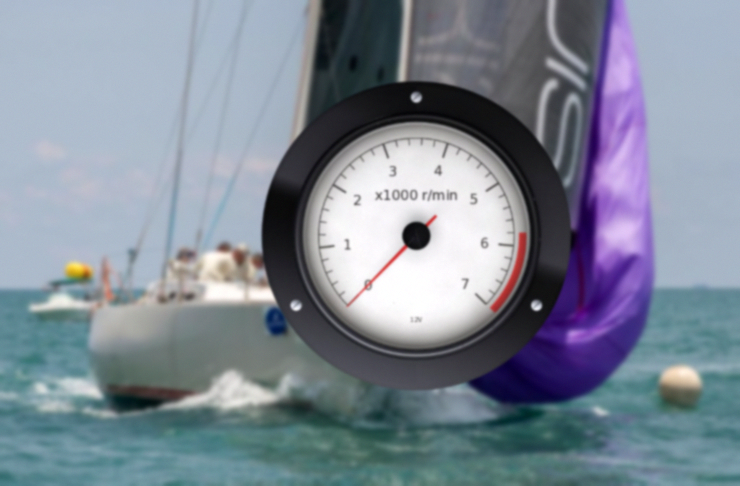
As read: 0; rpm
